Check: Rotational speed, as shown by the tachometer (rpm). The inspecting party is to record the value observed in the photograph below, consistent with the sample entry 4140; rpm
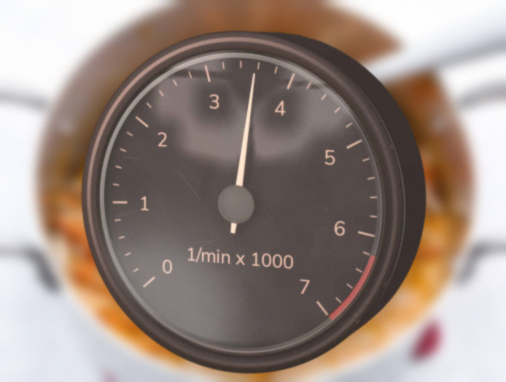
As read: 3600; rpm
